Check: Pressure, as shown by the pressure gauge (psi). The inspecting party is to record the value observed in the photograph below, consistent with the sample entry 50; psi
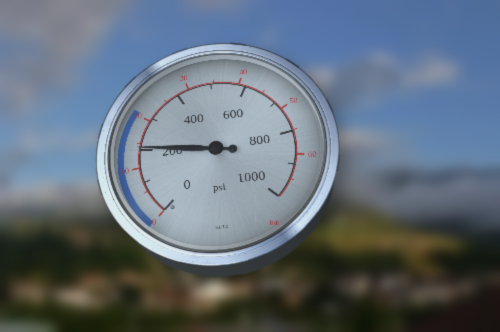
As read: 200; psi
